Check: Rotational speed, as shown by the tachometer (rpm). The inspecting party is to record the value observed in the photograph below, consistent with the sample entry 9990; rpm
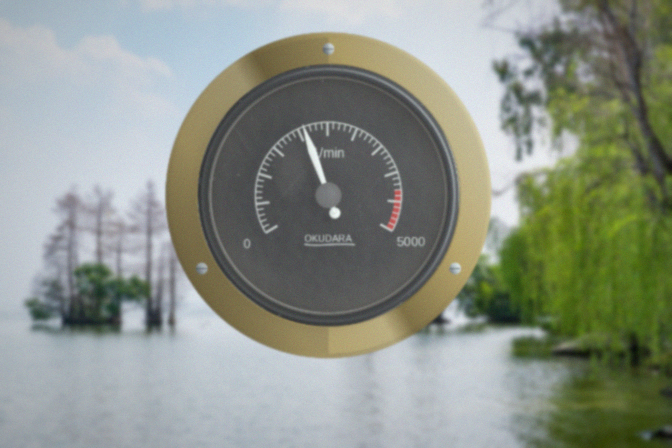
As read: 2100; rpm
